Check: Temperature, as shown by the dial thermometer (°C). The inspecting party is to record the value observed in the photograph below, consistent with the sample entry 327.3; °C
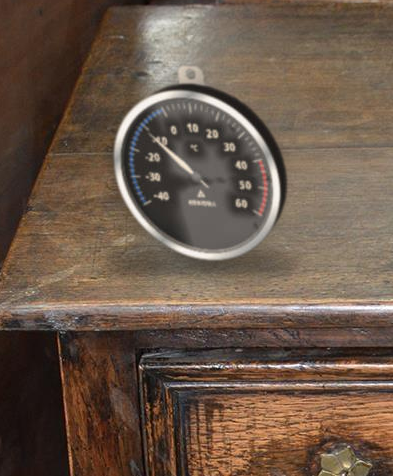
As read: -10; °C
